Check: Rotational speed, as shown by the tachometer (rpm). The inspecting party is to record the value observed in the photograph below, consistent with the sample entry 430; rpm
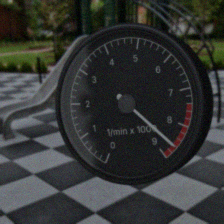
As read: 8600; rpm
